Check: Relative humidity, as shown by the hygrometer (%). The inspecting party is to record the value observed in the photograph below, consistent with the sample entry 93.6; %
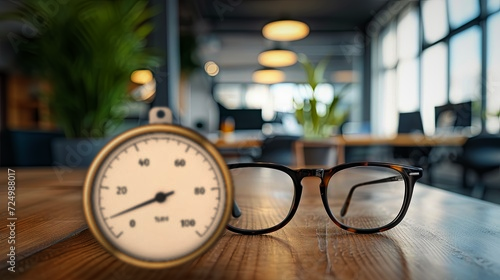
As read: 8; %
